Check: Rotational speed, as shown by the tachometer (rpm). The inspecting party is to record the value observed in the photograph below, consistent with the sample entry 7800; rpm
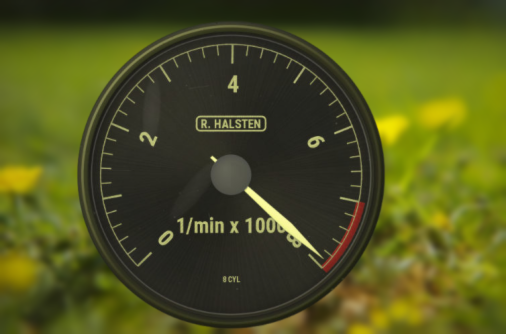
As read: 7900; rpm
